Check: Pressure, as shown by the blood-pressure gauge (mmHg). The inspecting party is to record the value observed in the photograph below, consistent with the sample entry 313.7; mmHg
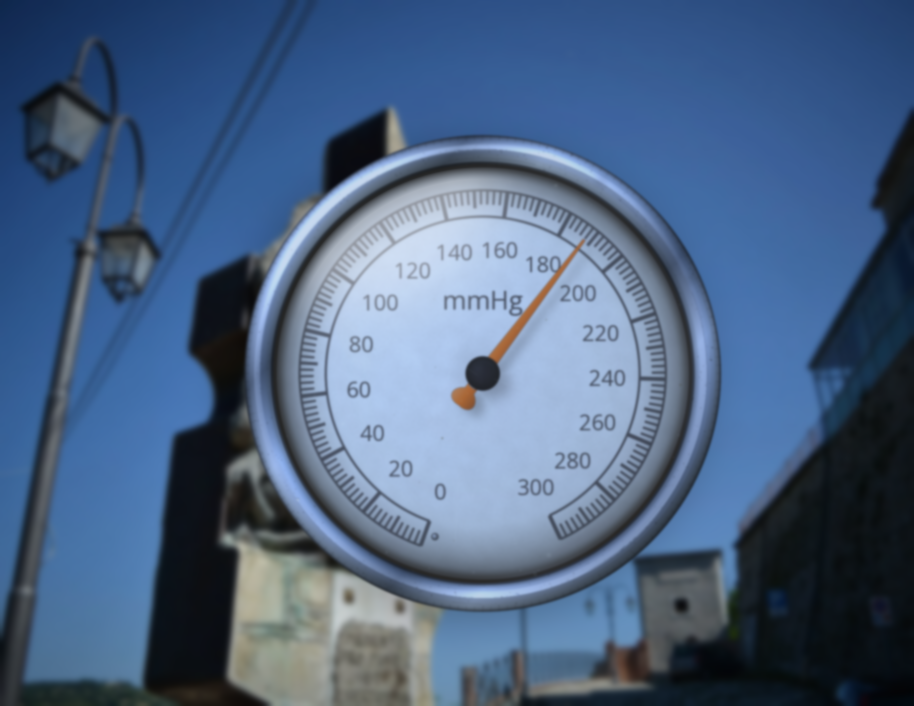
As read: 188; mmHg
